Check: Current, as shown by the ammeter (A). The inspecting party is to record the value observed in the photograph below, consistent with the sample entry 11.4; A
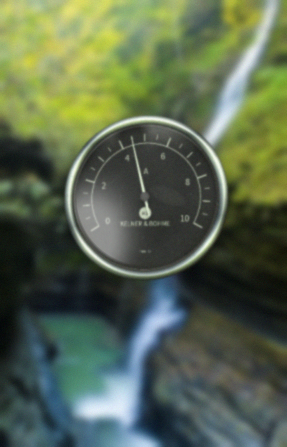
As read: 4.5; A
